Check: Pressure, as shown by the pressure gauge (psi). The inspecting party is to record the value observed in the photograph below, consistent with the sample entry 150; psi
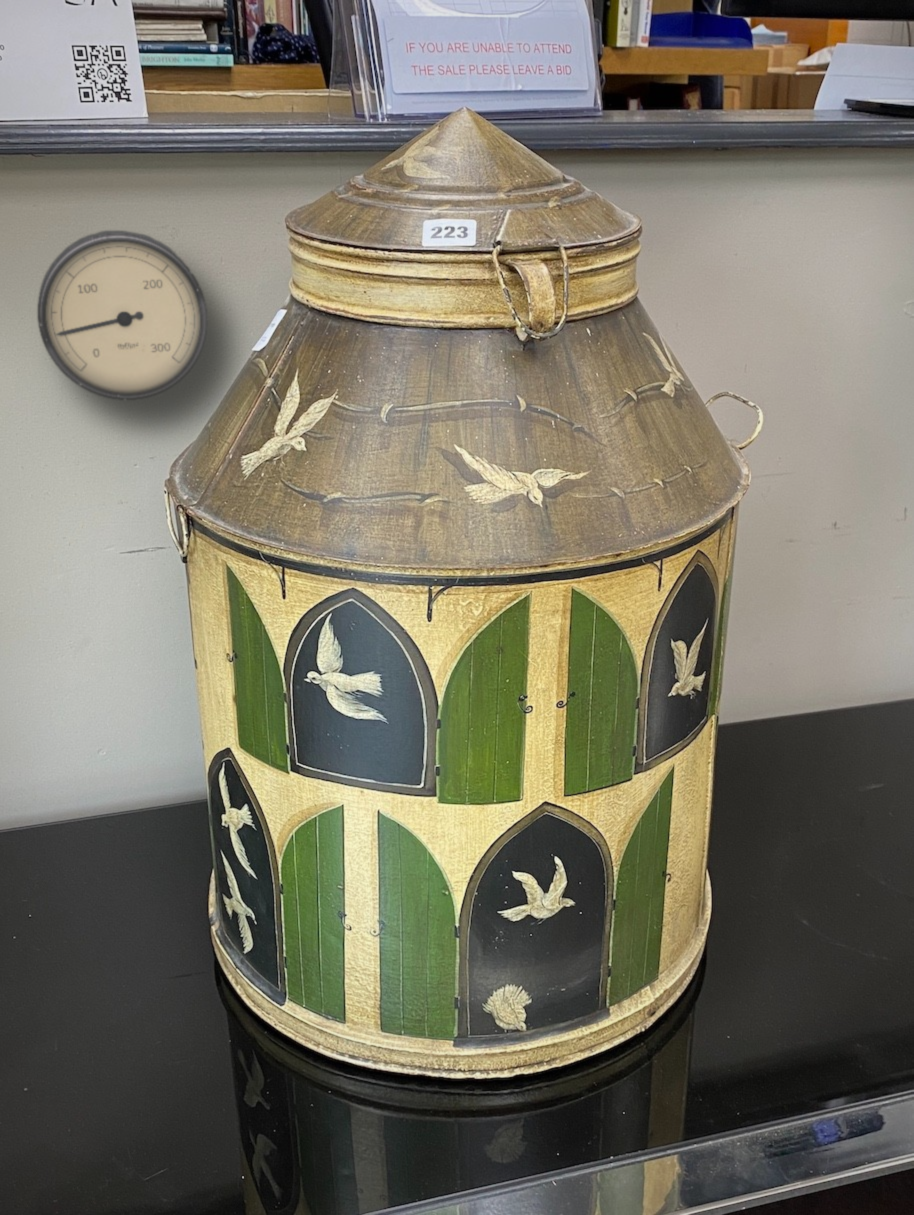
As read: 40; psi
